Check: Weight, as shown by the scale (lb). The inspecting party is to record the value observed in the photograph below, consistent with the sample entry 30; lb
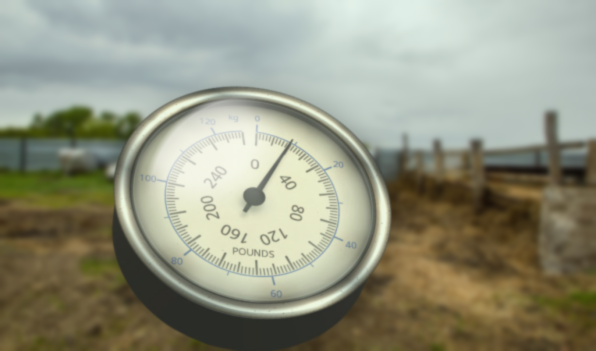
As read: 20; lb
